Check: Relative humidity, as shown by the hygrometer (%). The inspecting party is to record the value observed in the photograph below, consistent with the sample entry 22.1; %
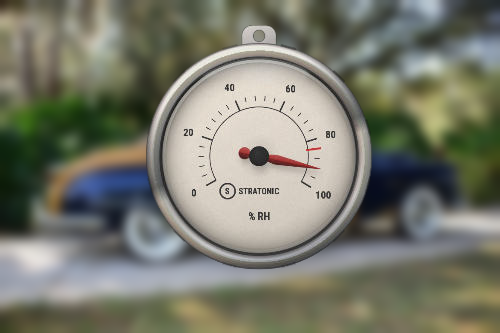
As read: 92; %
